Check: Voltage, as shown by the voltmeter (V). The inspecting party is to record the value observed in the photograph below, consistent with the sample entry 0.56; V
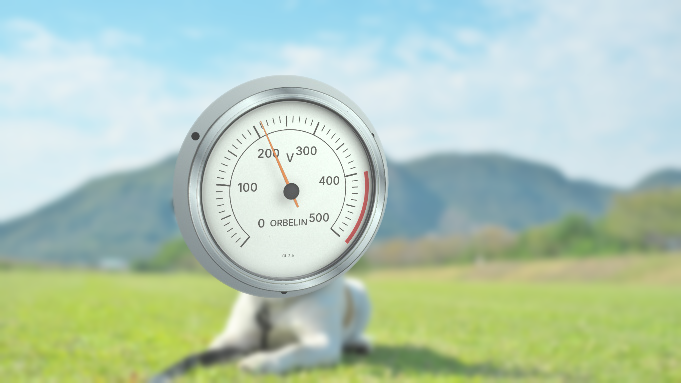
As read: 210; V
